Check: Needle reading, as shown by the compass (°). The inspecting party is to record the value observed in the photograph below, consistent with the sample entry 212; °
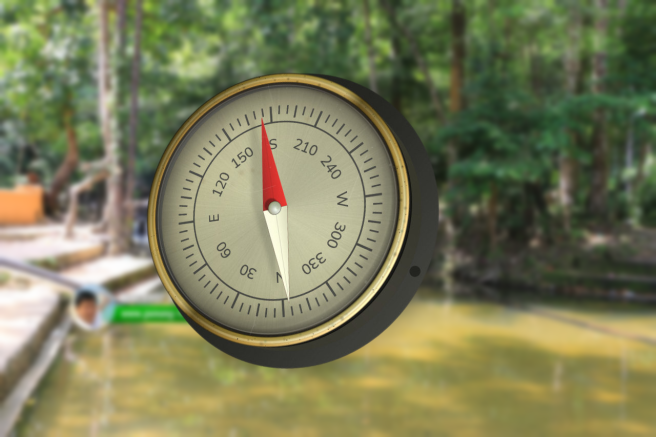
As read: 175; °
